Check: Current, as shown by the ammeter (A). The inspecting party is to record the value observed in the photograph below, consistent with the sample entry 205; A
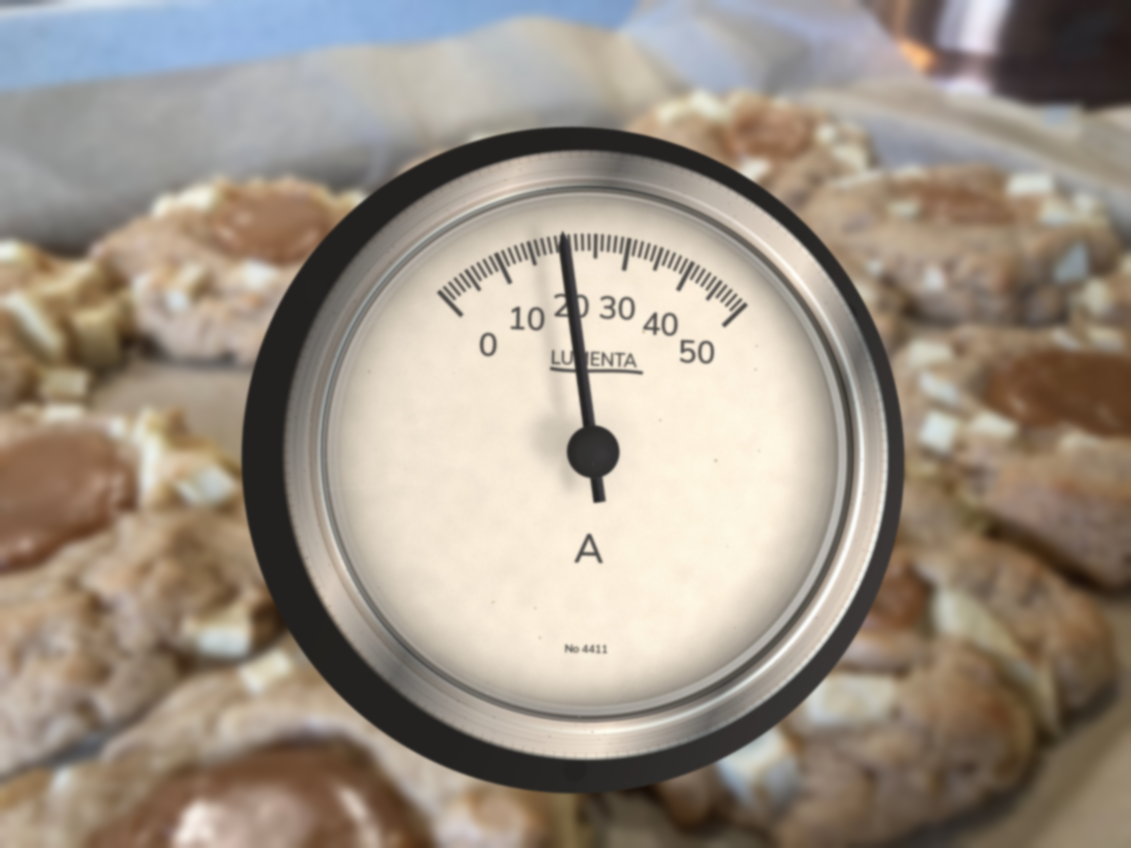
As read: 20; A
